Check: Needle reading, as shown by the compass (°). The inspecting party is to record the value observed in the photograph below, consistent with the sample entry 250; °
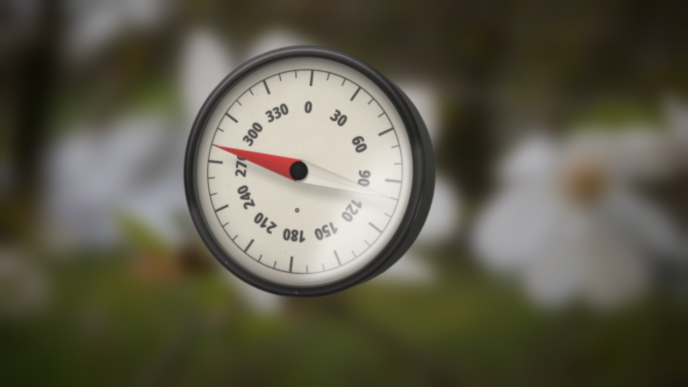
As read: 280; °
